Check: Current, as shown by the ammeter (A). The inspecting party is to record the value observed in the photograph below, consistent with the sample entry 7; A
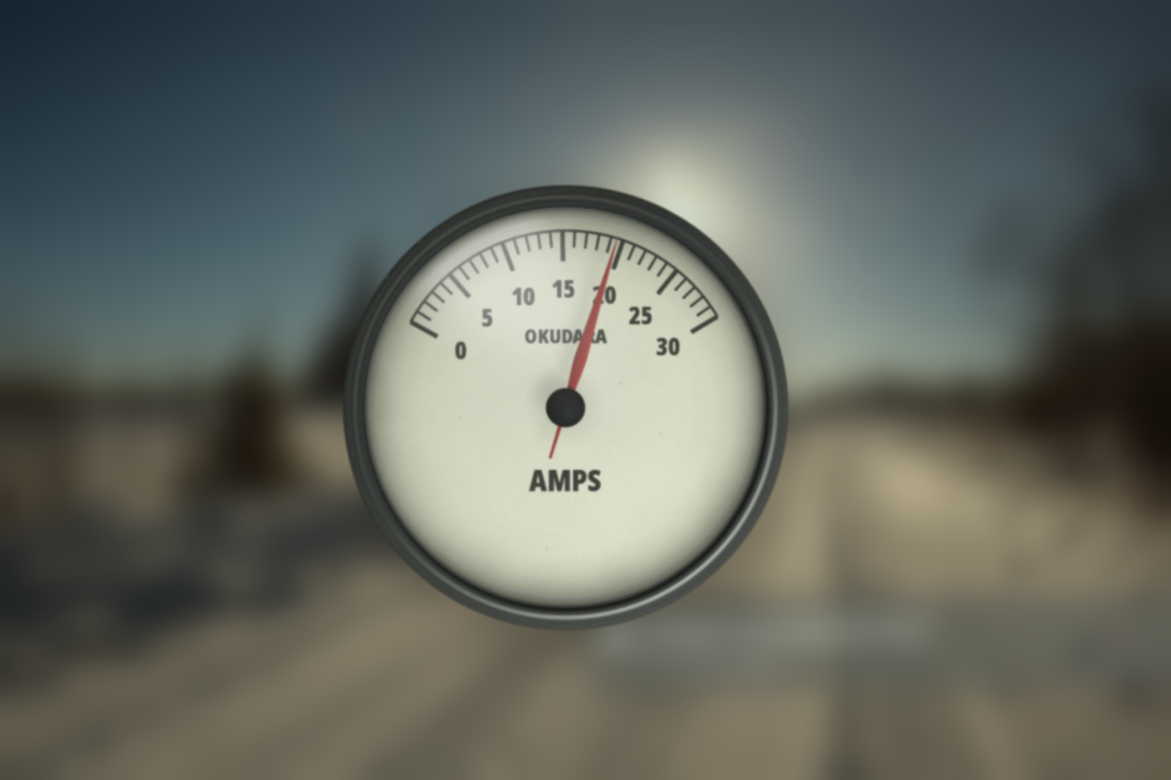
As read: 19.5; A
